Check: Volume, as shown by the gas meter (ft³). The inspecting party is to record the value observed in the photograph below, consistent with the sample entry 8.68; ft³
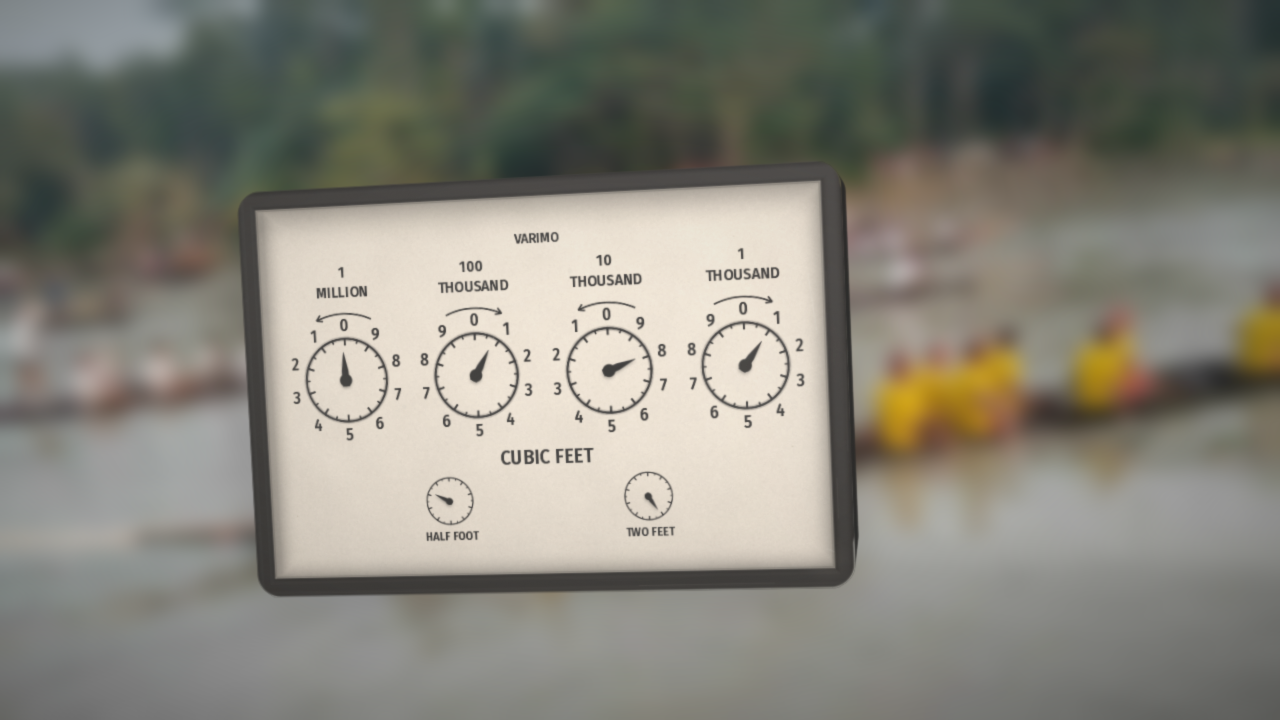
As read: 8100; ft³
